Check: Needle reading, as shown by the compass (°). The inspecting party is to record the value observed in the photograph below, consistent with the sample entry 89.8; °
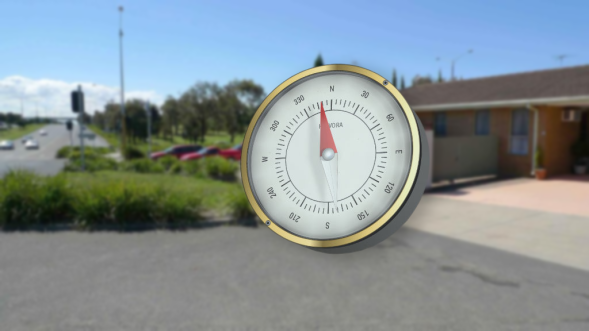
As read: 350; °
